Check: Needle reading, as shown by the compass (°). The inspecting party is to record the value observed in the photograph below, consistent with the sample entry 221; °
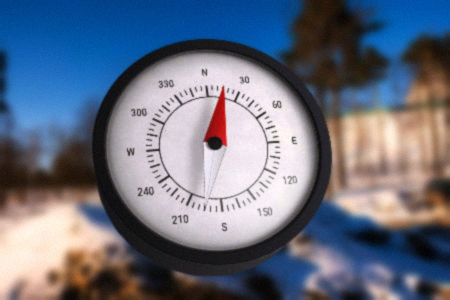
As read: 15; °
